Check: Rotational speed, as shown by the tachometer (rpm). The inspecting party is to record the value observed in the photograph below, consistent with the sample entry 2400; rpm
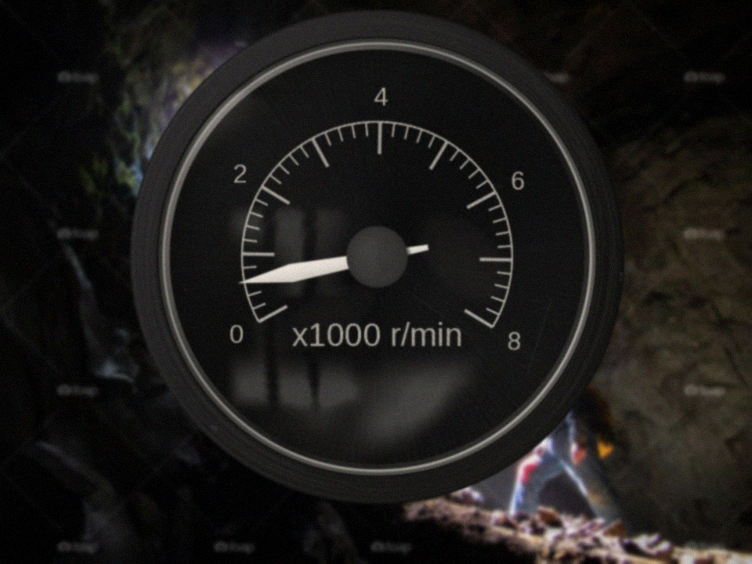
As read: 600; rpm
